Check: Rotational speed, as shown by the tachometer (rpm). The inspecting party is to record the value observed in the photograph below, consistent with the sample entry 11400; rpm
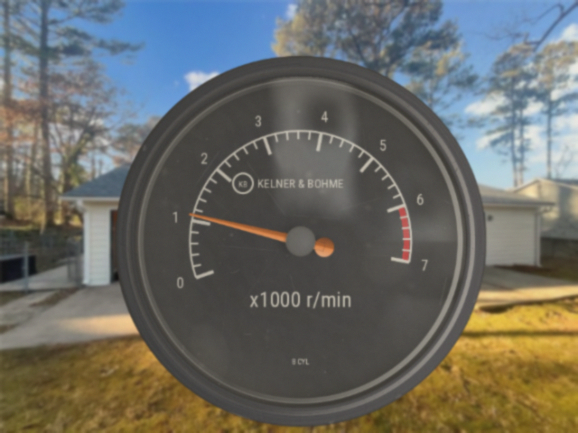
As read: 1100; rpm
